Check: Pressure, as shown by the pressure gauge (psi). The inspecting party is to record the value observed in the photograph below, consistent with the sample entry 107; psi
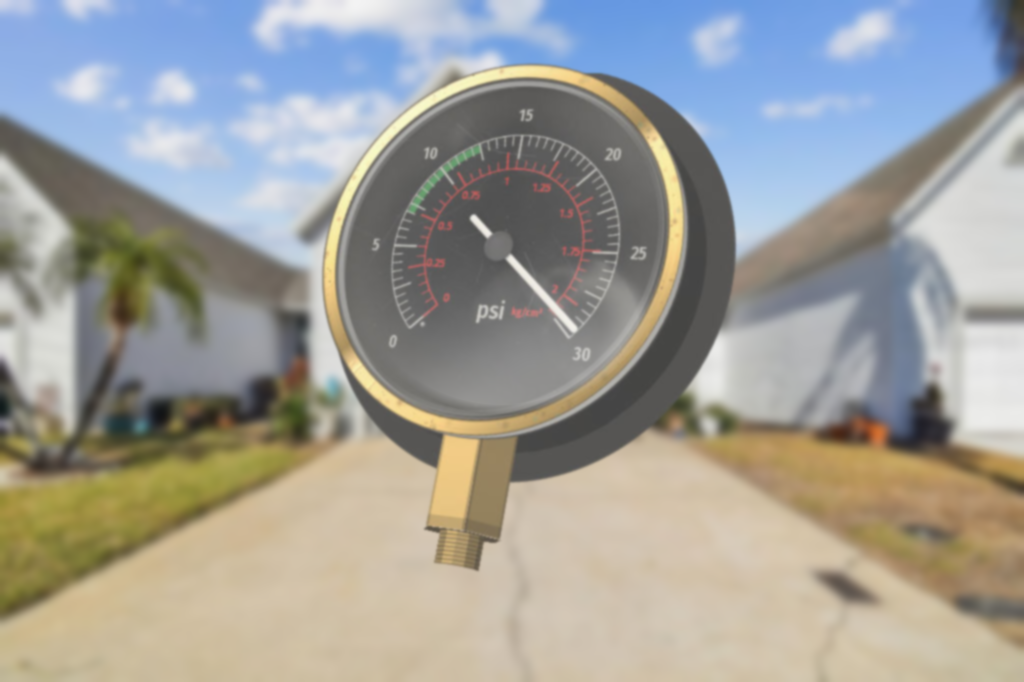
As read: 29.5; psi
